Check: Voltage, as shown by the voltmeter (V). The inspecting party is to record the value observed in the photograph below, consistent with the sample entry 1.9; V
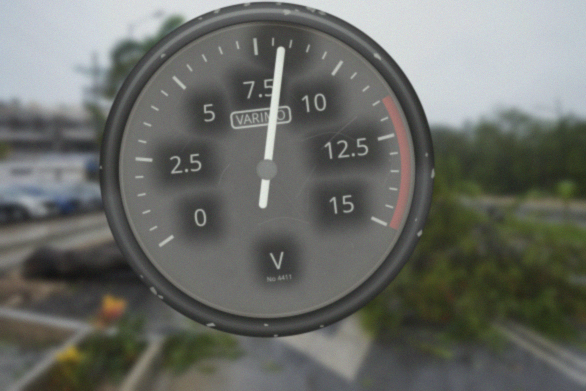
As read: 8.25; V
